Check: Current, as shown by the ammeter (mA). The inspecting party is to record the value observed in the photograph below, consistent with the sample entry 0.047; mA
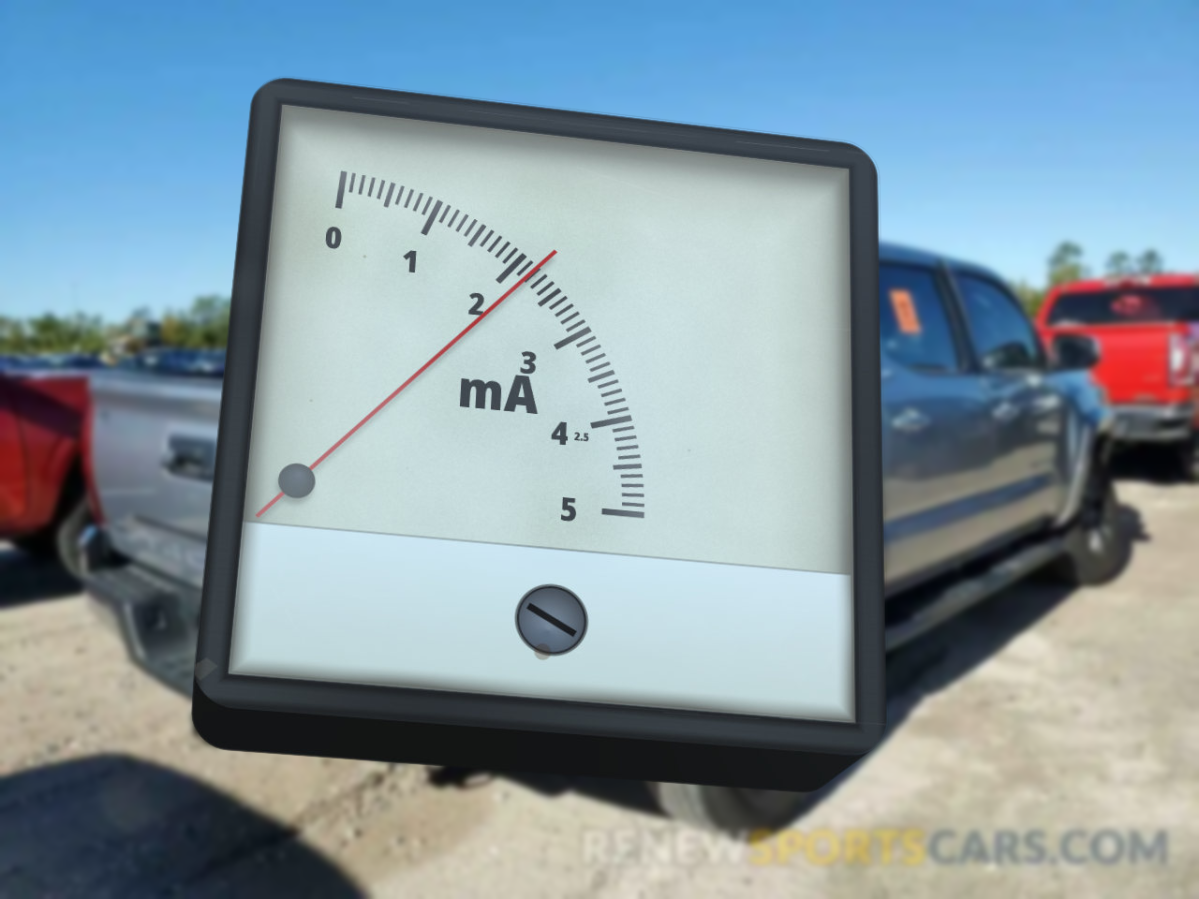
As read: 2.2; mA
